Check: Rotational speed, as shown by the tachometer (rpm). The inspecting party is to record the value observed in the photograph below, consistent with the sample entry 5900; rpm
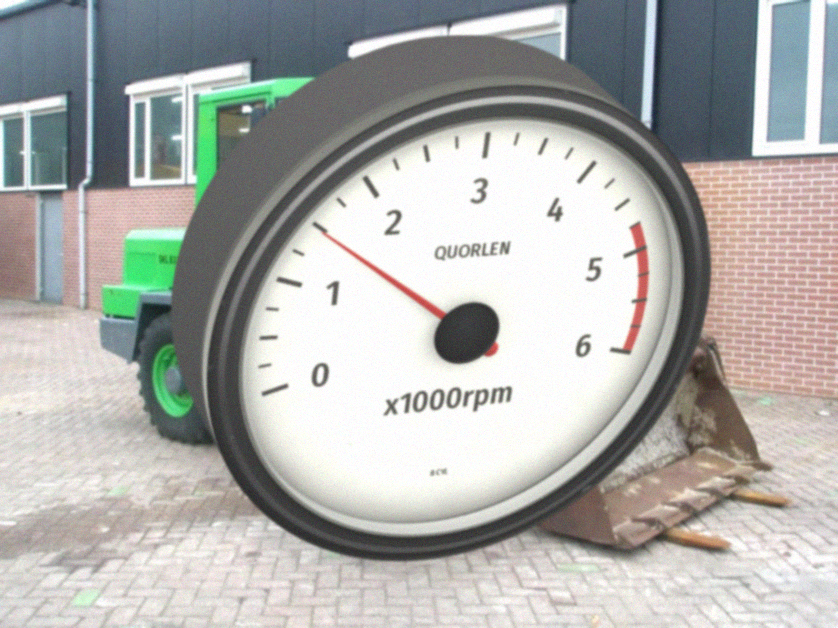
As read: 1500; rpm
